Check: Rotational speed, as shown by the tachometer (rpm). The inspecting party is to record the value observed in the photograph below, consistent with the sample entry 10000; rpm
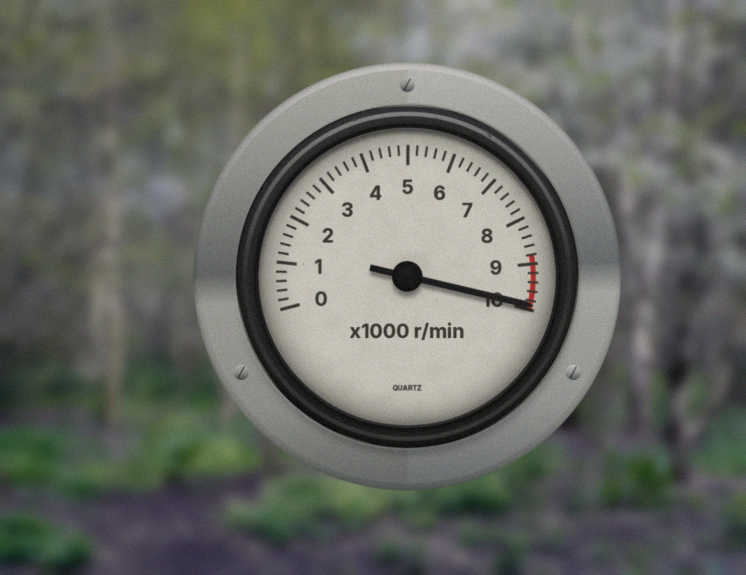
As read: 9900; rpm
